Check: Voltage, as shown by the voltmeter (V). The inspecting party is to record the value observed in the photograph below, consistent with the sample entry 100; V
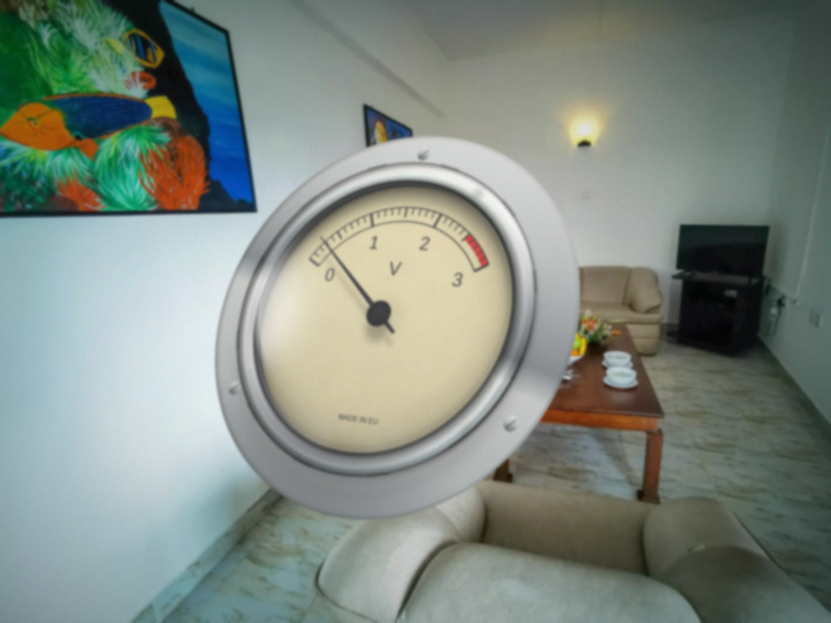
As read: 0.3; V
